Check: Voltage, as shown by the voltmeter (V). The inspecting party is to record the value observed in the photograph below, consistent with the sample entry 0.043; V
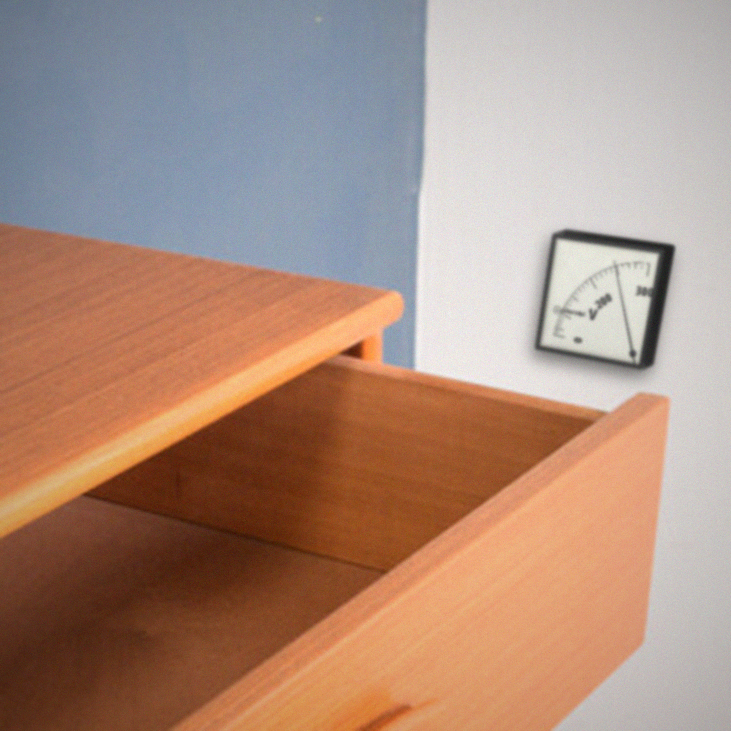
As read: 250; V
